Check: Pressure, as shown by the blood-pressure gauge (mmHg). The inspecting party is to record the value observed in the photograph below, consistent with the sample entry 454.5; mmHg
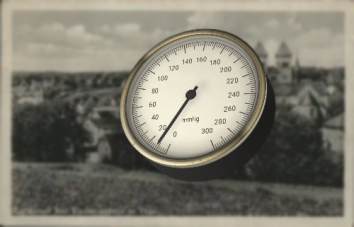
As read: 10; mmHg
